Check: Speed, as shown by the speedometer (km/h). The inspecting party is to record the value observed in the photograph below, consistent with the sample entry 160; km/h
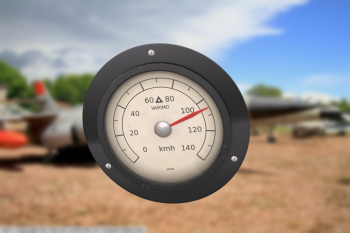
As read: 105; km/h
